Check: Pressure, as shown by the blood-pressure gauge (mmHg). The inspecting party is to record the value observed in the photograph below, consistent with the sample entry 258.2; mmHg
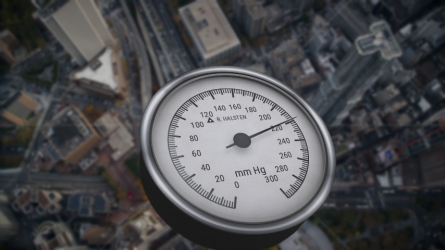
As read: 220; mmHg
